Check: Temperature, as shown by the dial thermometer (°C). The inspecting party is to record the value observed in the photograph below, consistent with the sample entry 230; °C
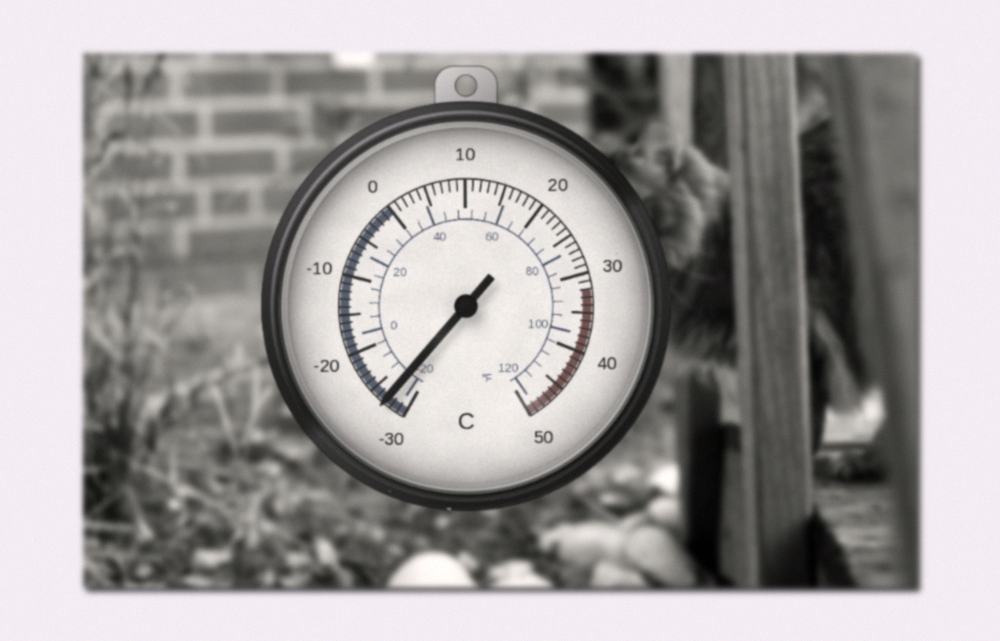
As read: -27; °C
